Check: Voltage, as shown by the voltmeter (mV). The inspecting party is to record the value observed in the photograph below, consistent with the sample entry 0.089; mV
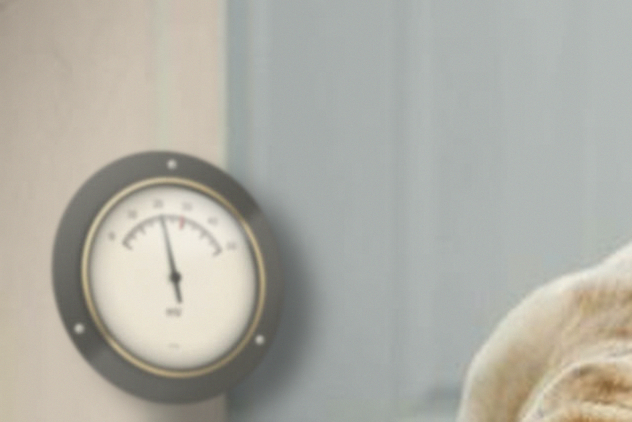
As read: 20; mV
